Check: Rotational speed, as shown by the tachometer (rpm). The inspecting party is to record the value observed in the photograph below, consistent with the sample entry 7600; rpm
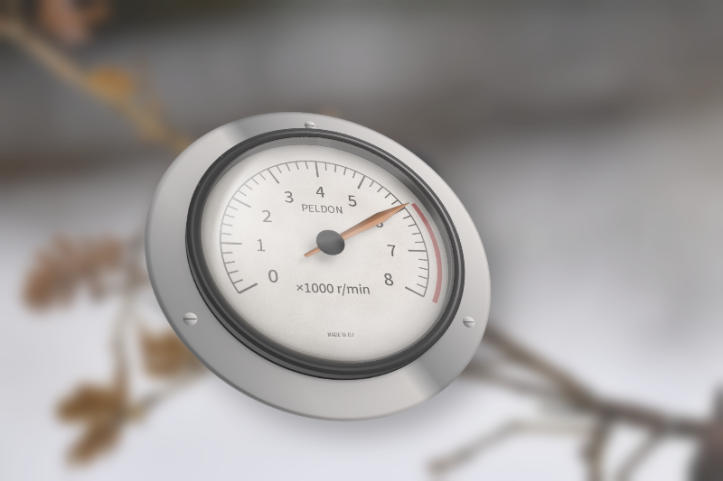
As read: 6000; rpm
